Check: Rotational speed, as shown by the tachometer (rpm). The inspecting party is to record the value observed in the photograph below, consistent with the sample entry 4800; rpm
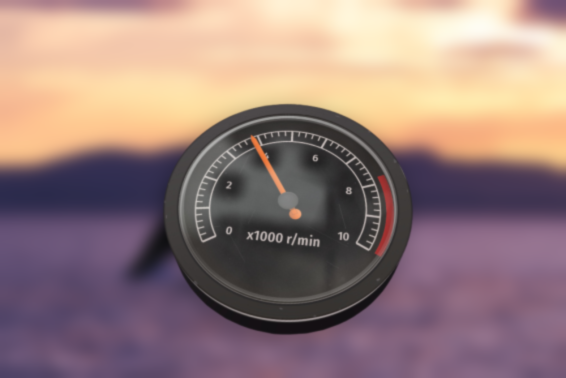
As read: 3800; rpm
